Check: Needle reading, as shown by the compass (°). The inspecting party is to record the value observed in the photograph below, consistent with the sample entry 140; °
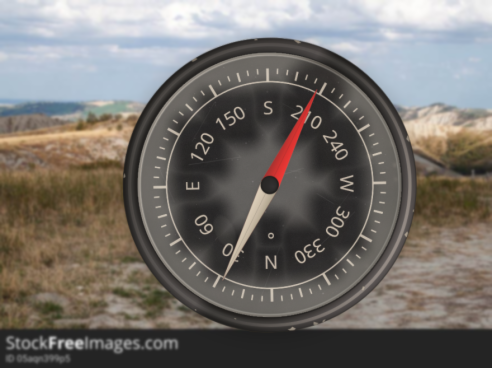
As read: 207.5; °
